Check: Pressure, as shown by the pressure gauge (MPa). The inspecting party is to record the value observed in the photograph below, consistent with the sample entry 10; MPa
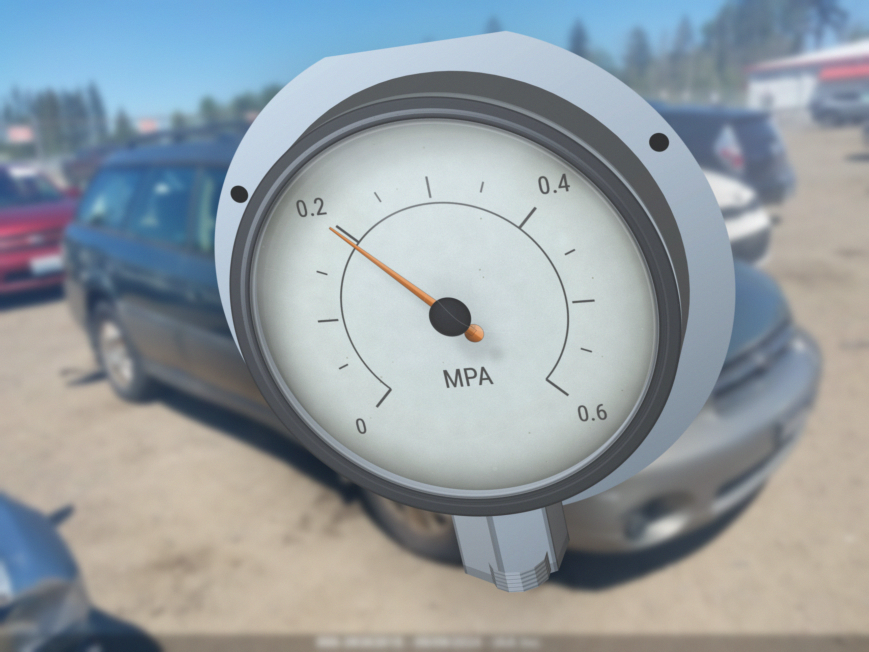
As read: 0.2; MPa
